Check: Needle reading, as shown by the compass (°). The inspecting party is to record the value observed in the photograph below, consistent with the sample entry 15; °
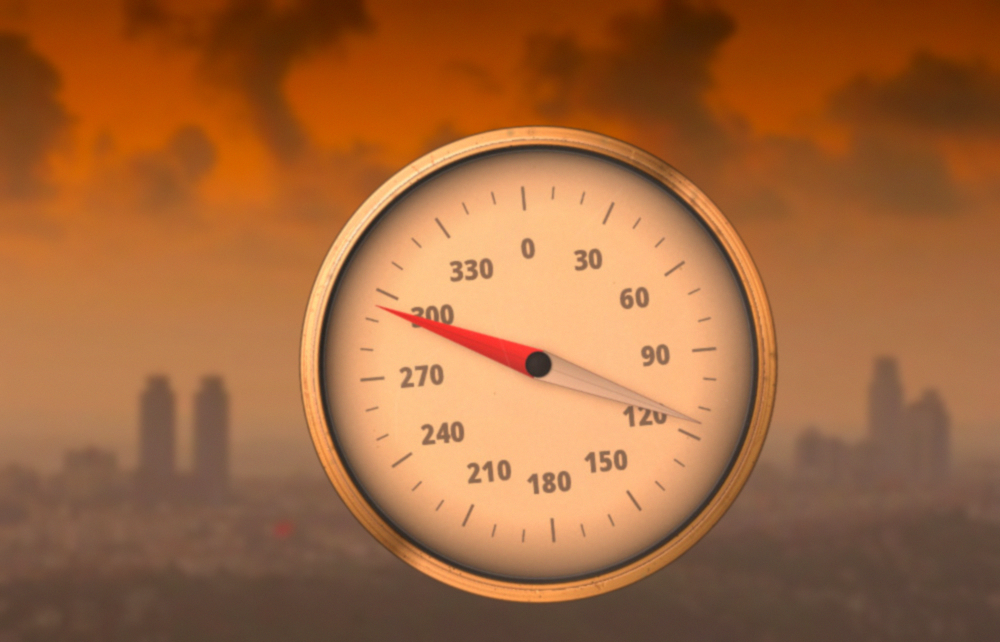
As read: 295; °
